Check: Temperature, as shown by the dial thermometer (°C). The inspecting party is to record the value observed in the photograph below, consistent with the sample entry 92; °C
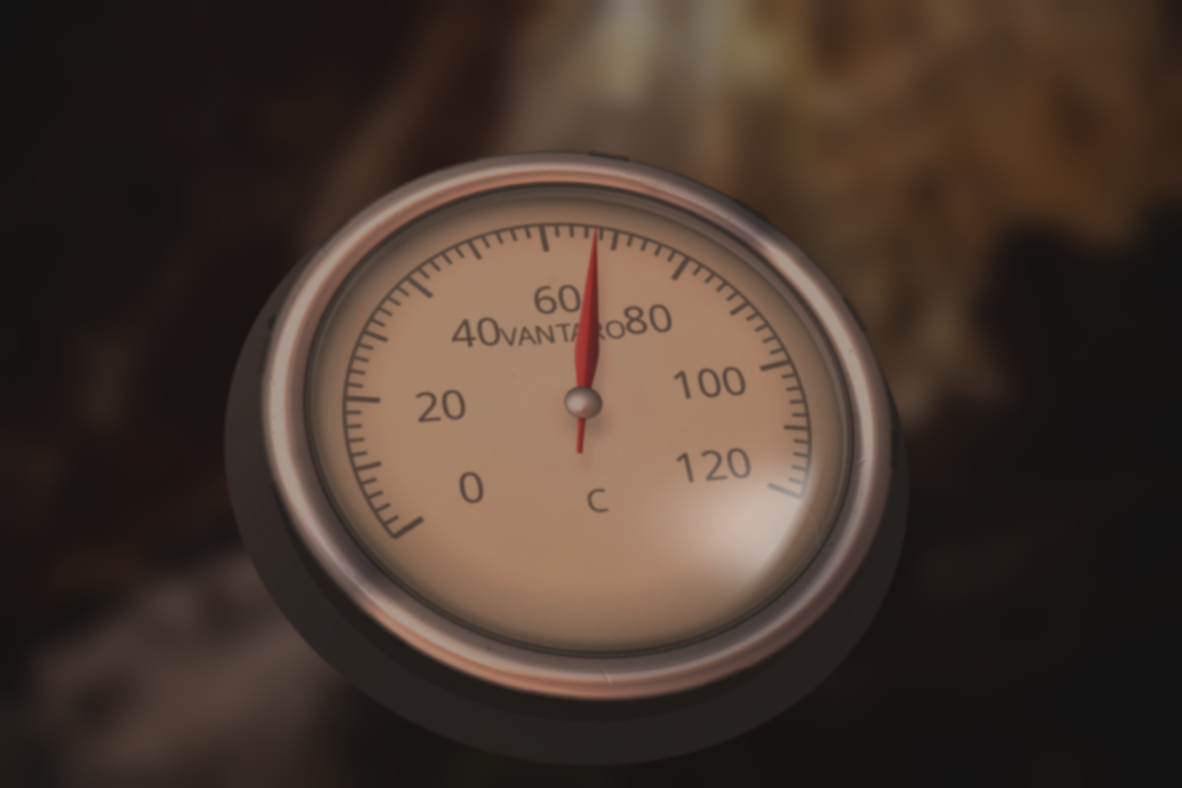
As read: 67; °C
